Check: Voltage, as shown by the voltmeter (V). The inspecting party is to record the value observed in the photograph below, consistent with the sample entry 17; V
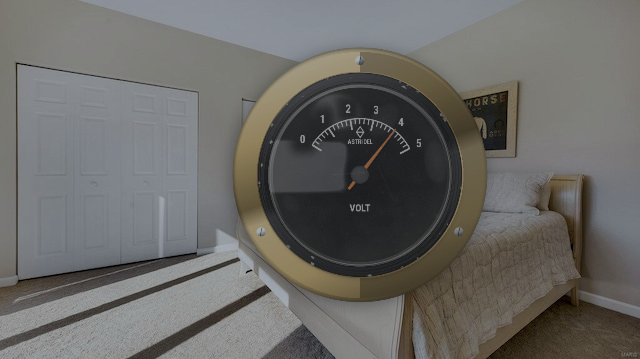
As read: 4; V
